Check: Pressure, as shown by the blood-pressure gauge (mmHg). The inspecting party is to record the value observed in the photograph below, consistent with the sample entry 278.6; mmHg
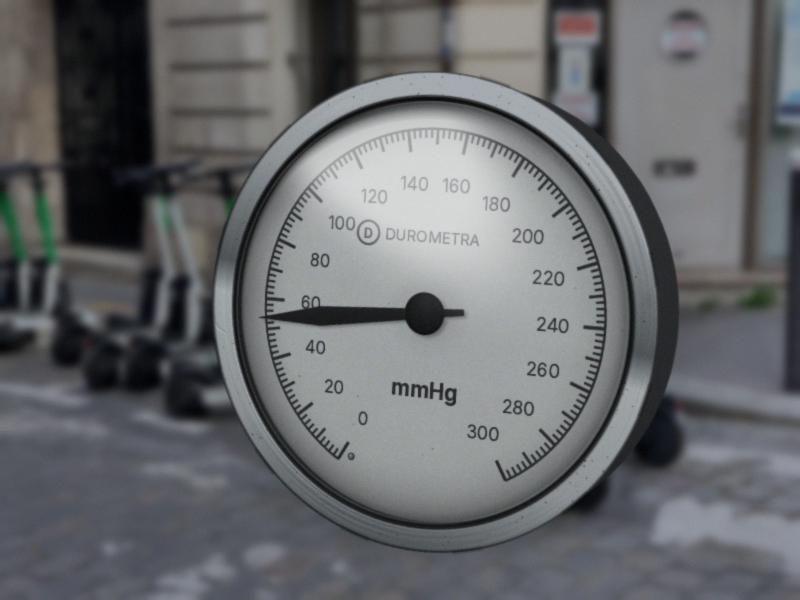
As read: 54; mmHg
